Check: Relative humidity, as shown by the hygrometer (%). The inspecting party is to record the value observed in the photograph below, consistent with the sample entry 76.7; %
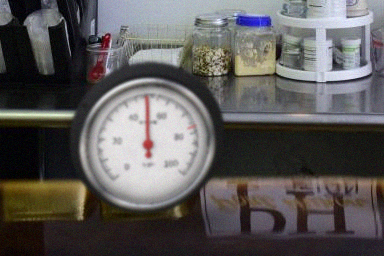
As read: 50; %
